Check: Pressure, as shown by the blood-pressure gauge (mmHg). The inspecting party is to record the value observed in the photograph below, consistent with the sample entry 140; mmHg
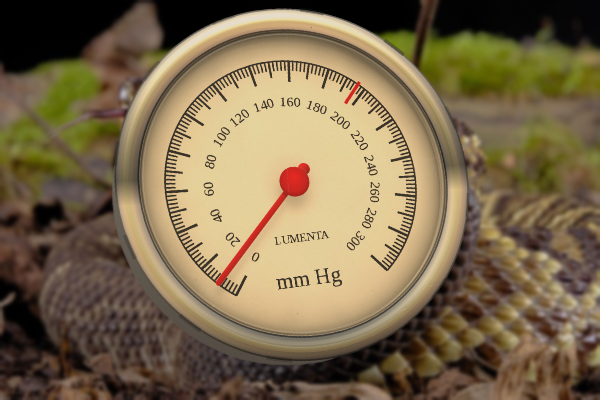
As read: 10; mmHg
